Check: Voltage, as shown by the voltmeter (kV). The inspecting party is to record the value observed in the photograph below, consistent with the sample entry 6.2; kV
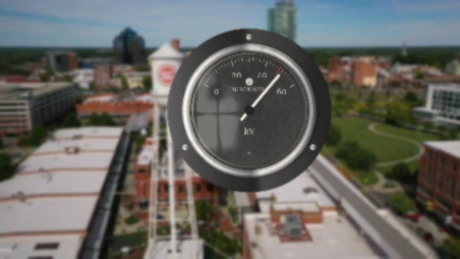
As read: 50; kV
